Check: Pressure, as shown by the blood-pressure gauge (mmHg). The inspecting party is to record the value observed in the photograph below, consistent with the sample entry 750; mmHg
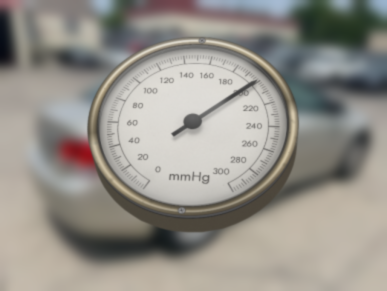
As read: 200; mmHg
